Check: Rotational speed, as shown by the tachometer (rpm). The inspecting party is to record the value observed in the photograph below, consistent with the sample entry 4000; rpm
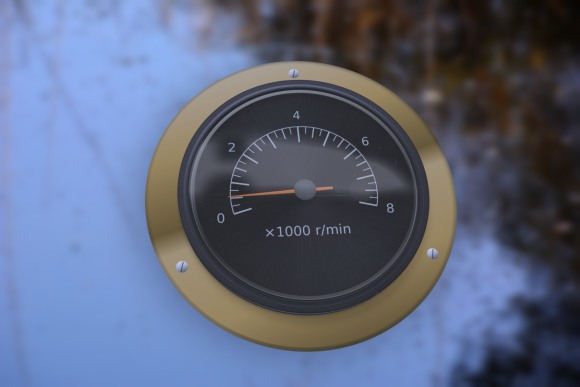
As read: 500; rpm
